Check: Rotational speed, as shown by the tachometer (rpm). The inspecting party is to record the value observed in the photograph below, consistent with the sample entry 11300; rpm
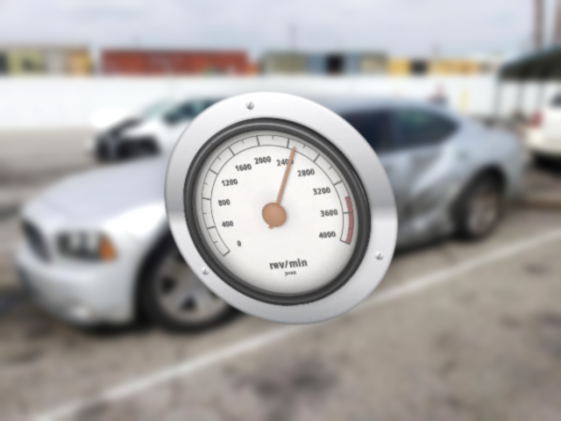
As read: 2500; rpm
